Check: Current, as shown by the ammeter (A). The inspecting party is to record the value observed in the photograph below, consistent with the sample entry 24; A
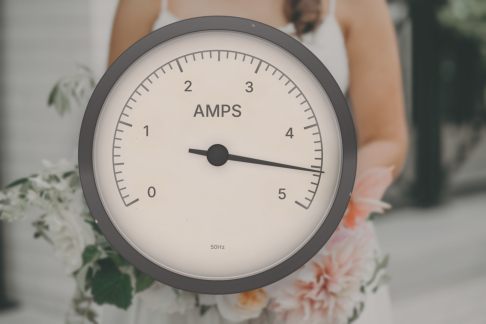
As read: 4.55; A
